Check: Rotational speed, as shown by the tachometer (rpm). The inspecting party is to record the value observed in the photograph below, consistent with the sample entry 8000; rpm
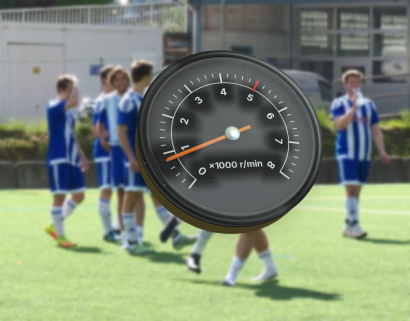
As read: 800; rpm
